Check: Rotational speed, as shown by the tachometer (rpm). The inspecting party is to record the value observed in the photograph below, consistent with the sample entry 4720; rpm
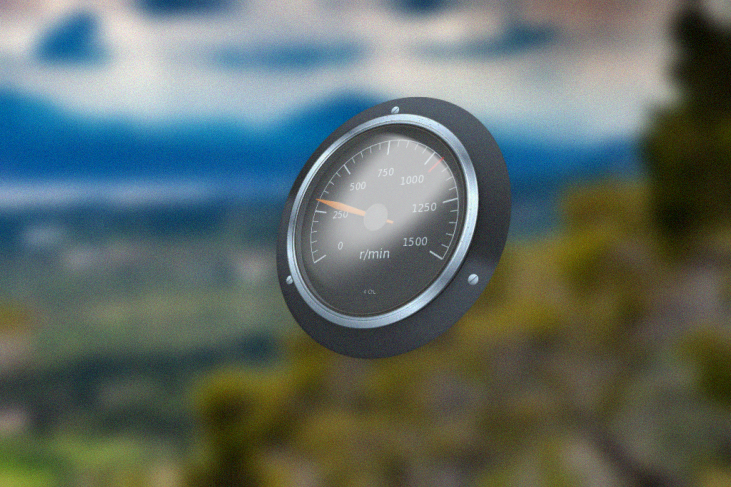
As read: 300; rpm
